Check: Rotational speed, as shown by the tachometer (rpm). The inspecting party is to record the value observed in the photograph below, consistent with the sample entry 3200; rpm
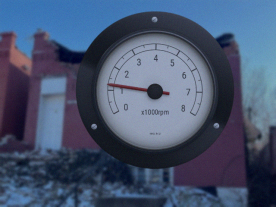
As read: 1250; rpm
